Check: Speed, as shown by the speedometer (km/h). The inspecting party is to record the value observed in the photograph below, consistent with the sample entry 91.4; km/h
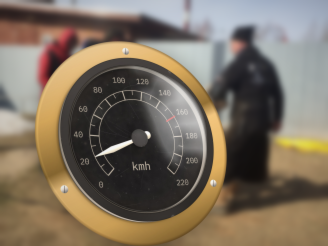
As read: 20; km/h
